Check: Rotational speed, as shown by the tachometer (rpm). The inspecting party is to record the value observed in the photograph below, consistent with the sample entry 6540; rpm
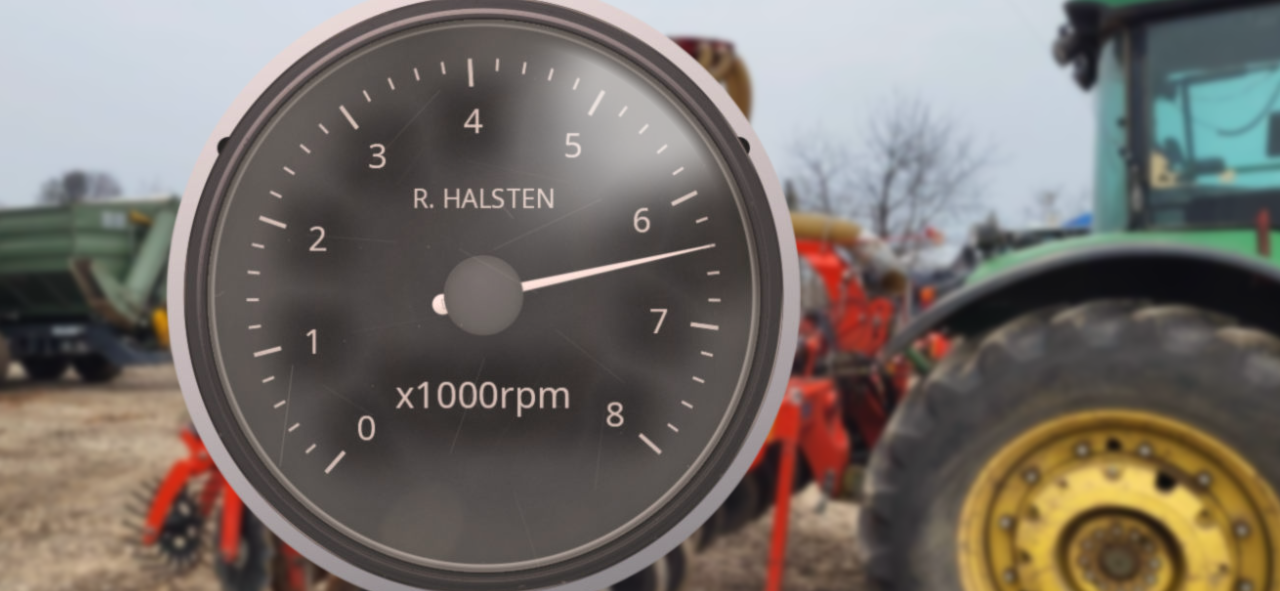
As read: 6400; rpm
